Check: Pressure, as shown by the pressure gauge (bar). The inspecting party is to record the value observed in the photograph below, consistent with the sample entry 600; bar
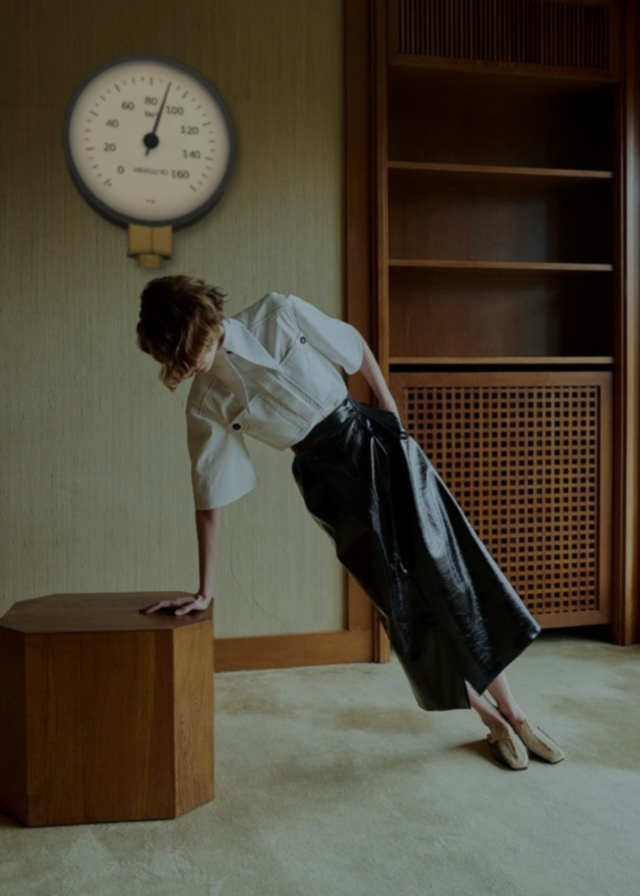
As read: 90; bar
